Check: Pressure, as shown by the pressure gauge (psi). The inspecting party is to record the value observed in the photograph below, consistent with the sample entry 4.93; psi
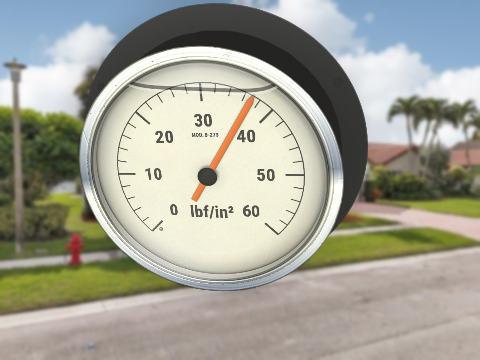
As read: 37; psi
